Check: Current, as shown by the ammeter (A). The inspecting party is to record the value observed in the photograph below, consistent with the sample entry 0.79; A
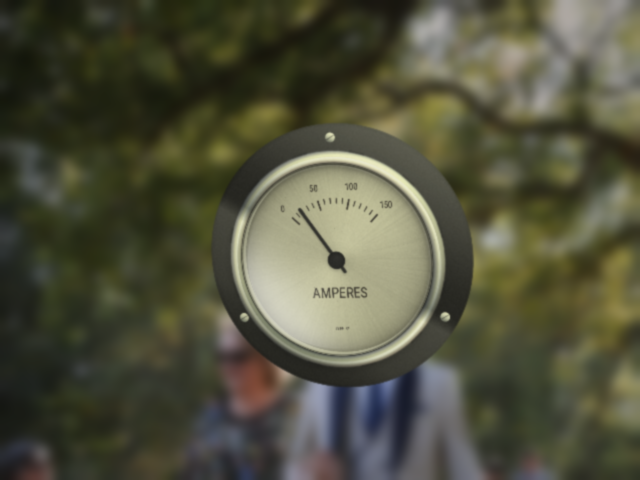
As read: 20; A
